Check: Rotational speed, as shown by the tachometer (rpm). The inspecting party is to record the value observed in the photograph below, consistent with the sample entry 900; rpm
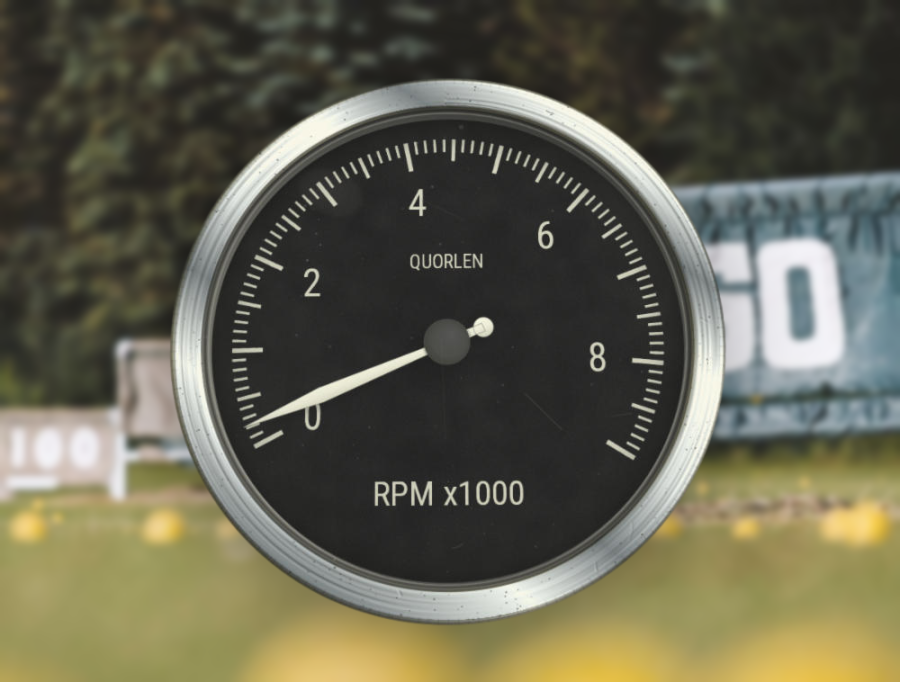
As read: 200; rpm
